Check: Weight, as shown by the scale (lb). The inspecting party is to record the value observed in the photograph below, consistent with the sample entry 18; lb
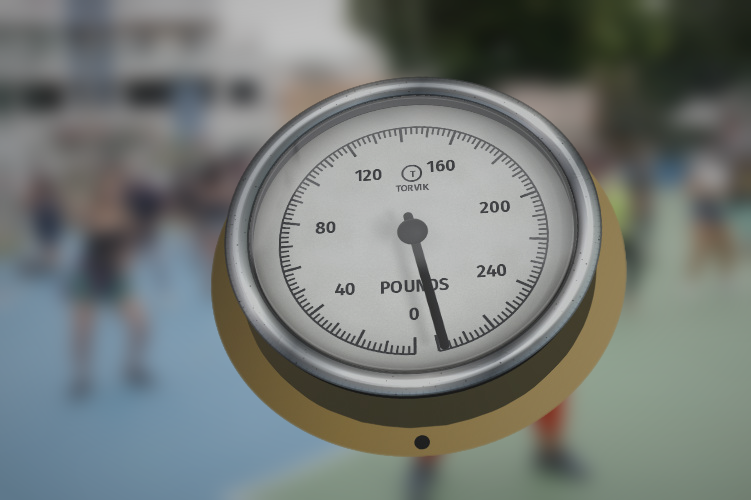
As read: 278; lb
